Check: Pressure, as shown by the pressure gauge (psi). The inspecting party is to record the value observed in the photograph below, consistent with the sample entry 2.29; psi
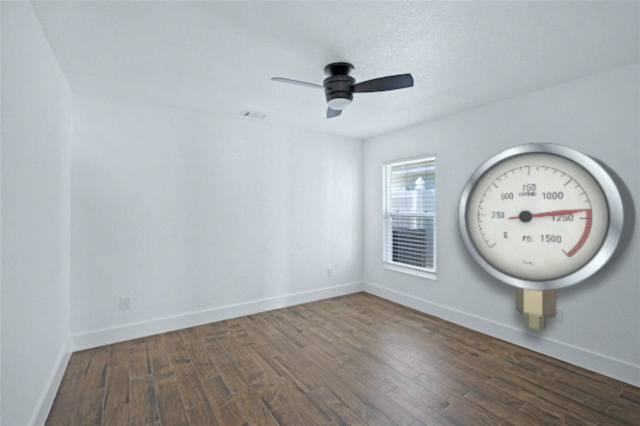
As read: 1200; psi
